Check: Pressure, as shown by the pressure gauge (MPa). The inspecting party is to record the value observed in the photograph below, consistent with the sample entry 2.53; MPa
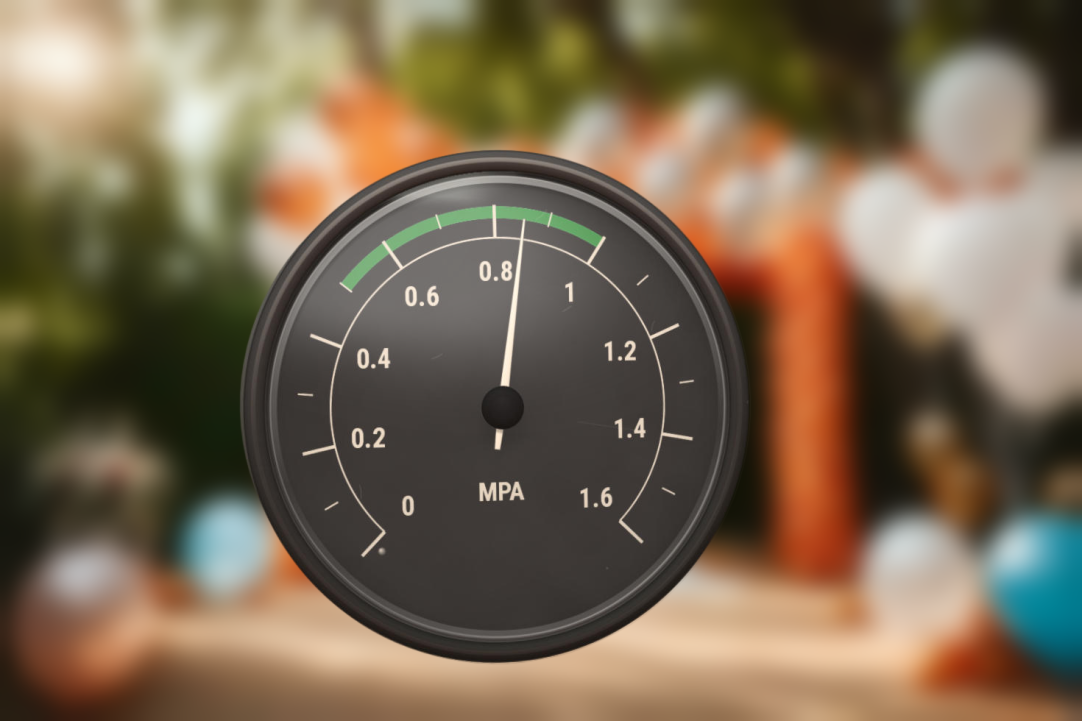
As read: 0.85; MPa
